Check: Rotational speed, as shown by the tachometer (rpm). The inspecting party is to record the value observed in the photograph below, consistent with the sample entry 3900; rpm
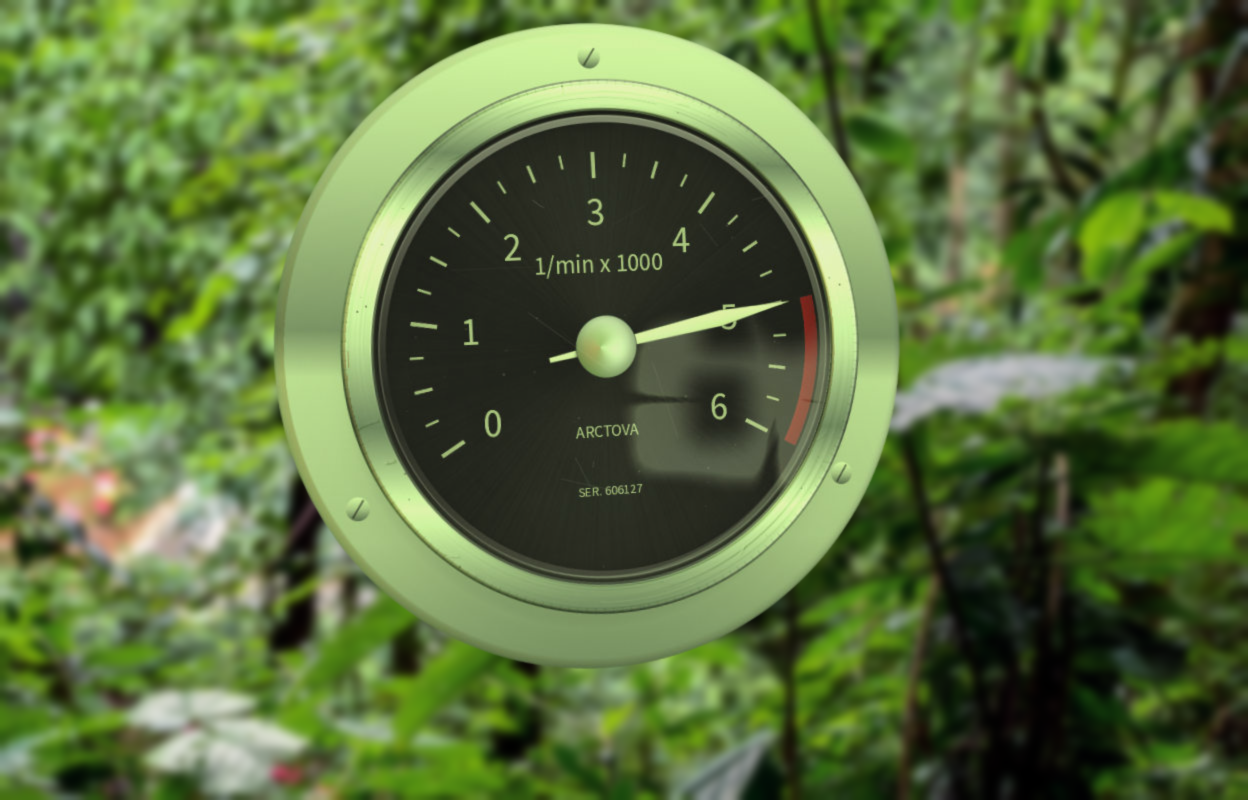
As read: 5000; rpm
